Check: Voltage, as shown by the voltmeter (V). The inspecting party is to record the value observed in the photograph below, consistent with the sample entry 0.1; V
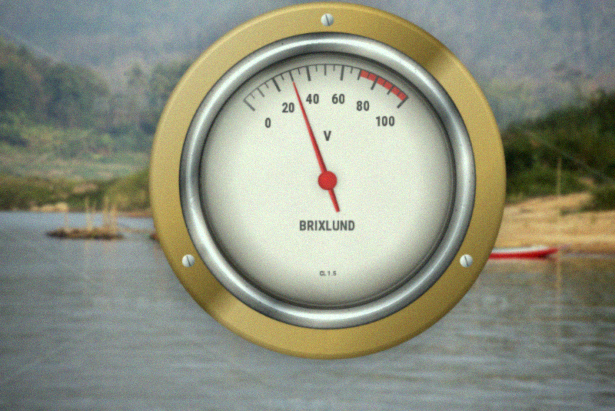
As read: 30; V
